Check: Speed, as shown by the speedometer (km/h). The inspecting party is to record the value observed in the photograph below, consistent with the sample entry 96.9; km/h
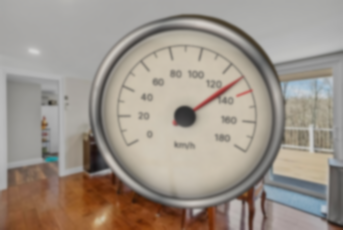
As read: 130; km/h
